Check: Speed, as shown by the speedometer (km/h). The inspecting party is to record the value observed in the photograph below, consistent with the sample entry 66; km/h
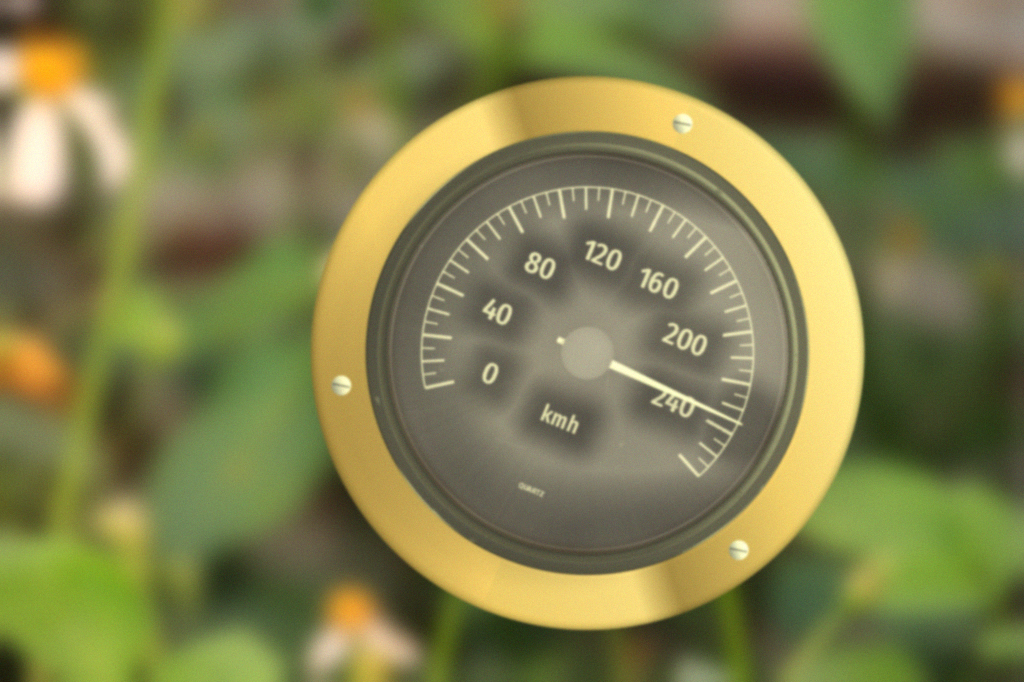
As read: 235; km/h
